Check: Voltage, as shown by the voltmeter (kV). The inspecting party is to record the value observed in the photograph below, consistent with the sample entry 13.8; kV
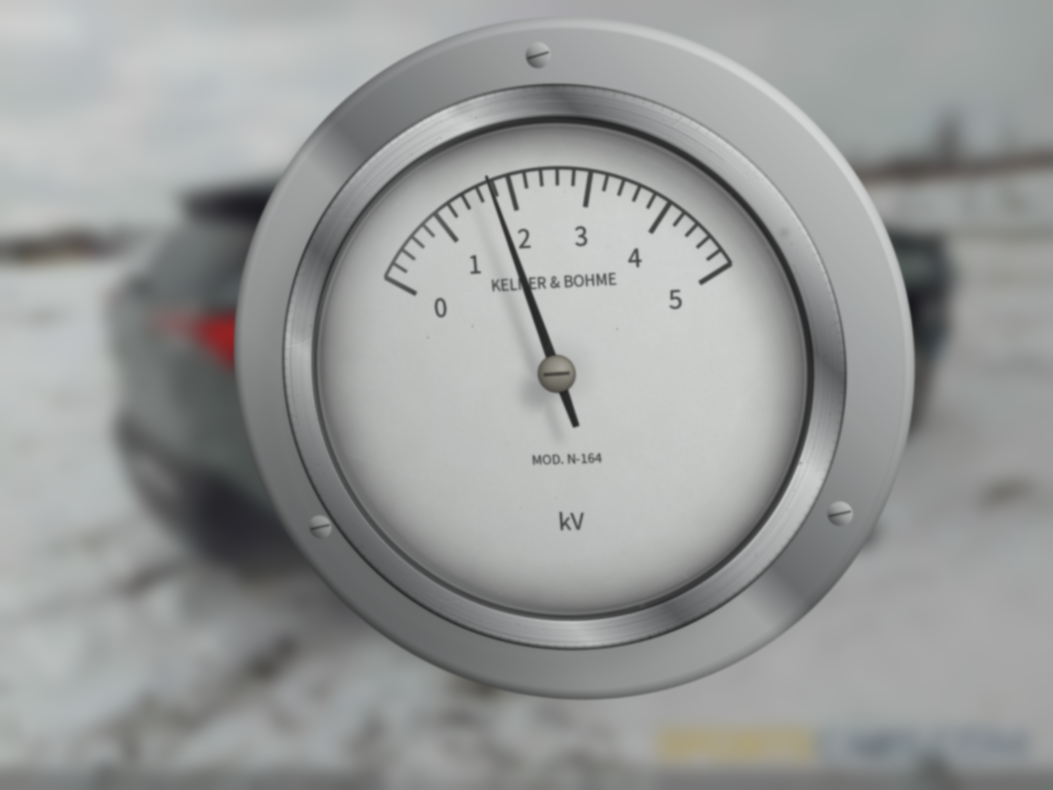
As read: 1.8; kV
